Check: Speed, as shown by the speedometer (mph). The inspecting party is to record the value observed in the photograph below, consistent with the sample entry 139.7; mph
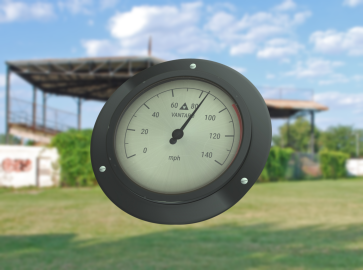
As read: 85; mph
